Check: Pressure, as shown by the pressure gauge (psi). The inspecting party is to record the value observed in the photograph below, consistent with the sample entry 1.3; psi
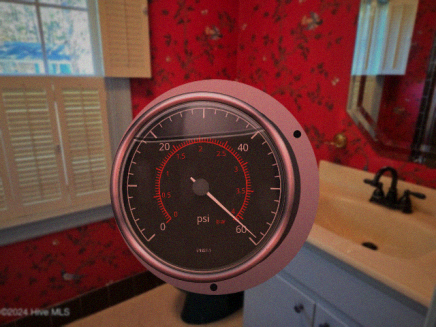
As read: 59; psi
